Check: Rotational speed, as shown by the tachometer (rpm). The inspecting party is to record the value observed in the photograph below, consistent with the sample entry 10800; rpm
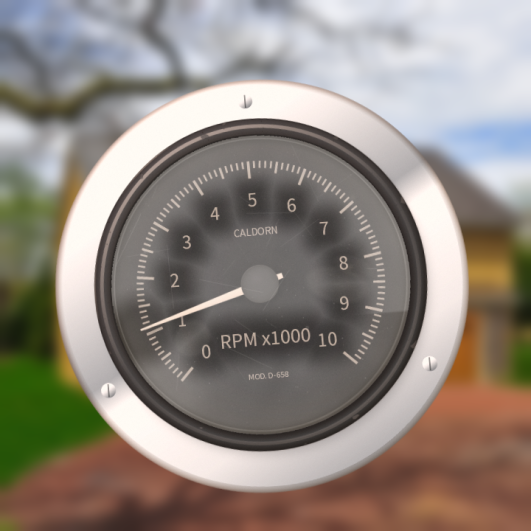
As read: 1100; rpm
